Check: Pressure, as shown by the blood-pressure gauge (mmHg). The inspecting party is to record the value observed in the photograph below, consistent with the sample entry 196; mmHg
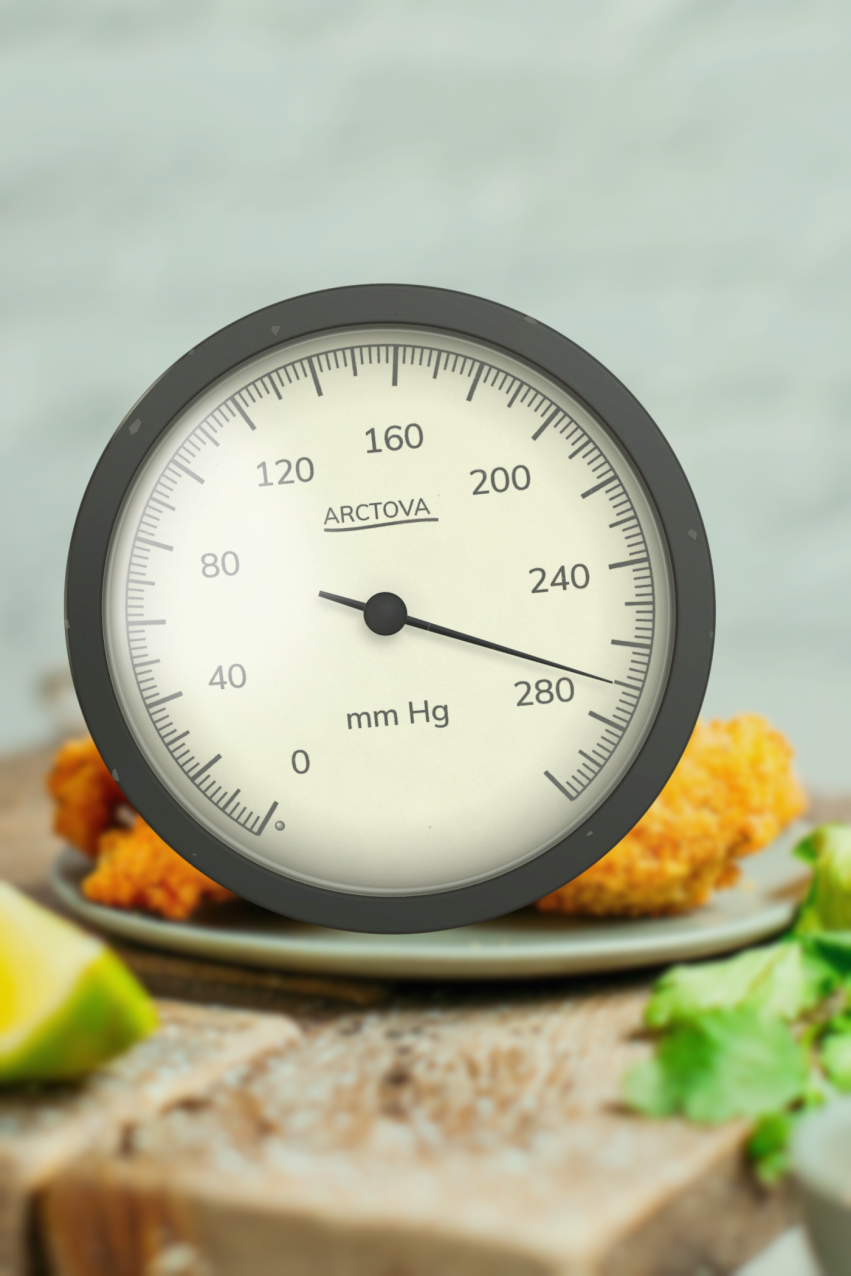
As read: 270; mmHg
